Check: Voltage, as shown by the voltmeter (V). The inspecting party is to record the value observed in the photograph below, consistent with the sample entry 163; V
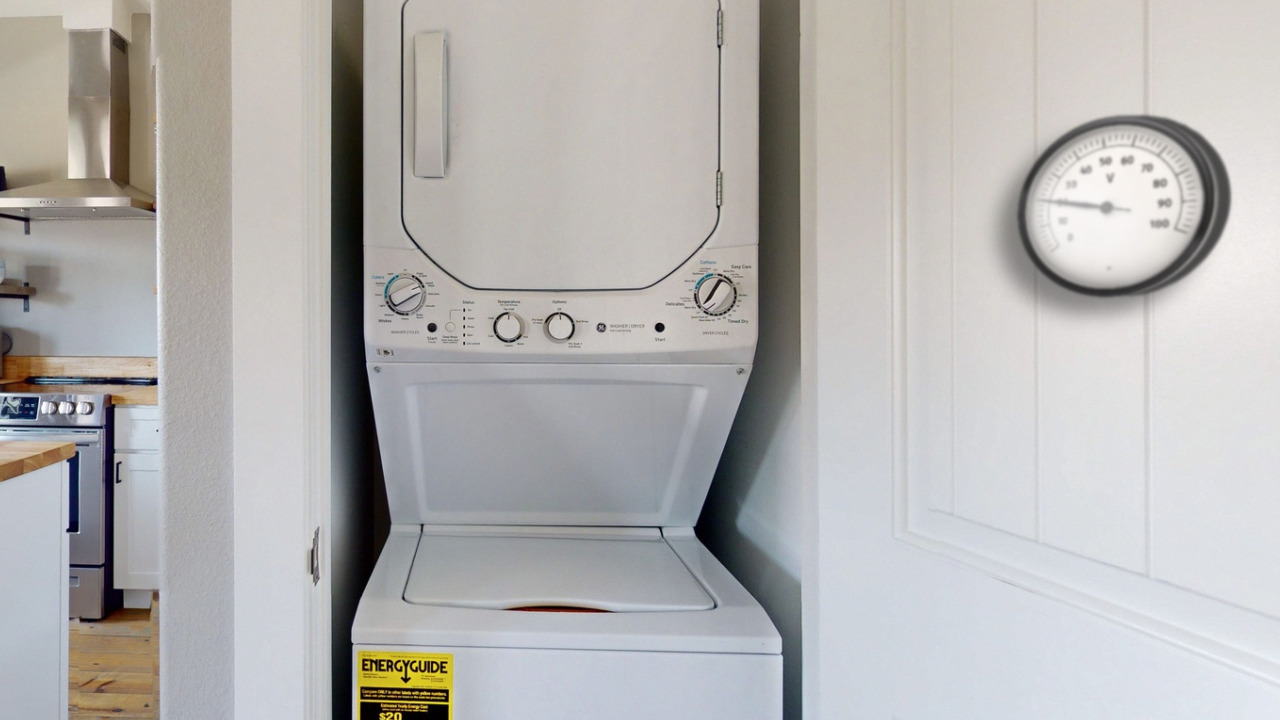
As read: 20; V
